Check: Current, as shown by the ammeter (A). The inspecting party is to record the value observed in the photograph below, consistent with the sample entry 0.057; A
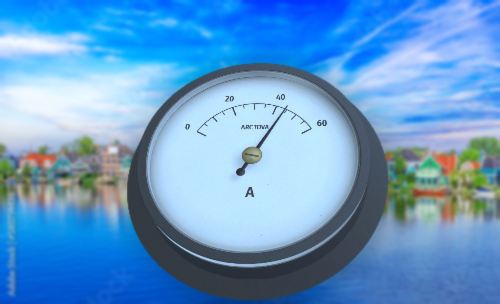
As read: 45; A
